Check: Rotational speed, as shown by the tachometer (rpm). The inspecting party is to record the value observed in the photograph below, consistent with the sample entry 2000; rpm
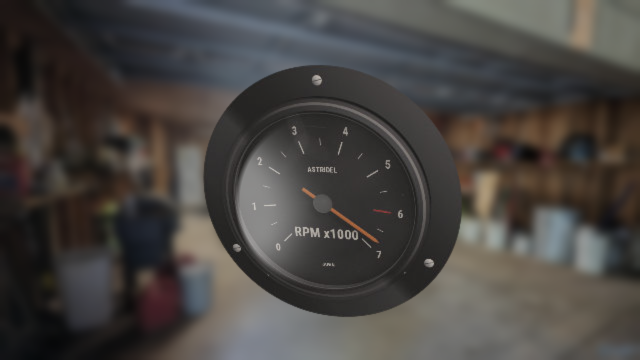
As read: 6750; rpm
